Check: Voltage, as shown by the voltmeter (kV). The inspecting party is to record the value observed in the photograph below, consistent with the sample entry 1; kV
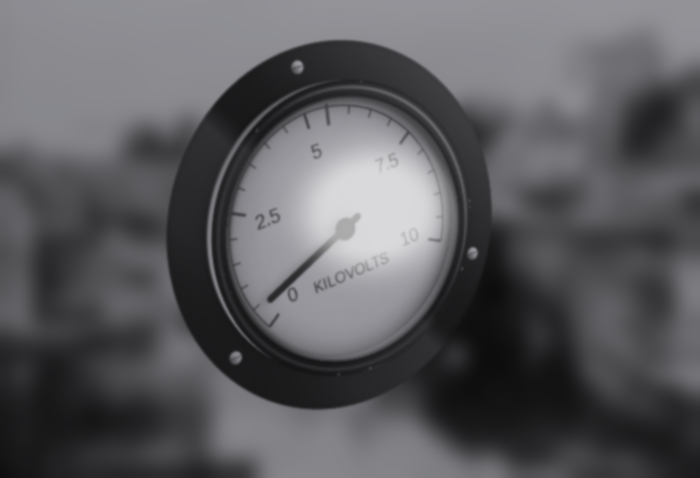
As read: 0.5; kV
